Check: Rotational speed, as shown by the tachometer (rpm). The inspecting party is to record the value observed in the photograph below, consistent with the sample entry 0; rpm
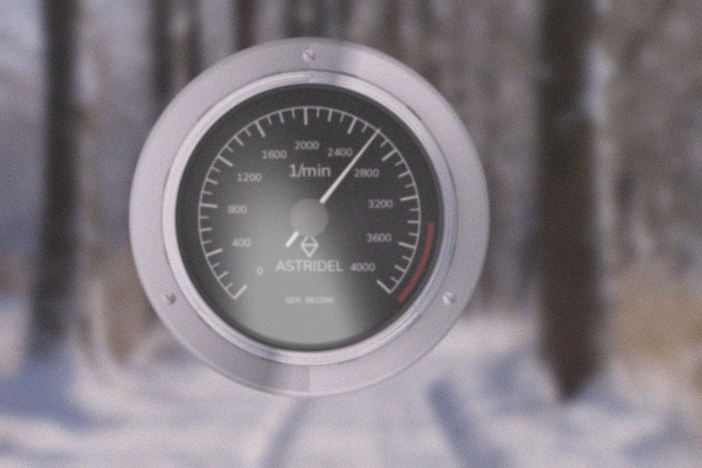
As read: 2600; rpm
